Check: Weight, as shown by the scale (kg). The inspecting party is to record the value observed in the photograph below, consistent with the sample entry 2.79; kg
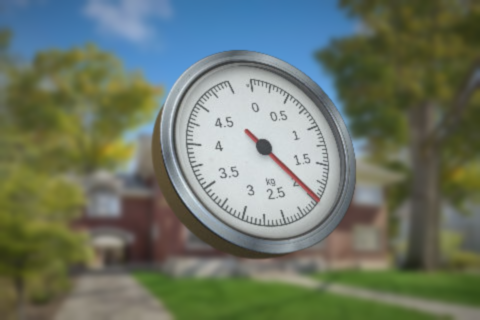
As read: 2; kg
